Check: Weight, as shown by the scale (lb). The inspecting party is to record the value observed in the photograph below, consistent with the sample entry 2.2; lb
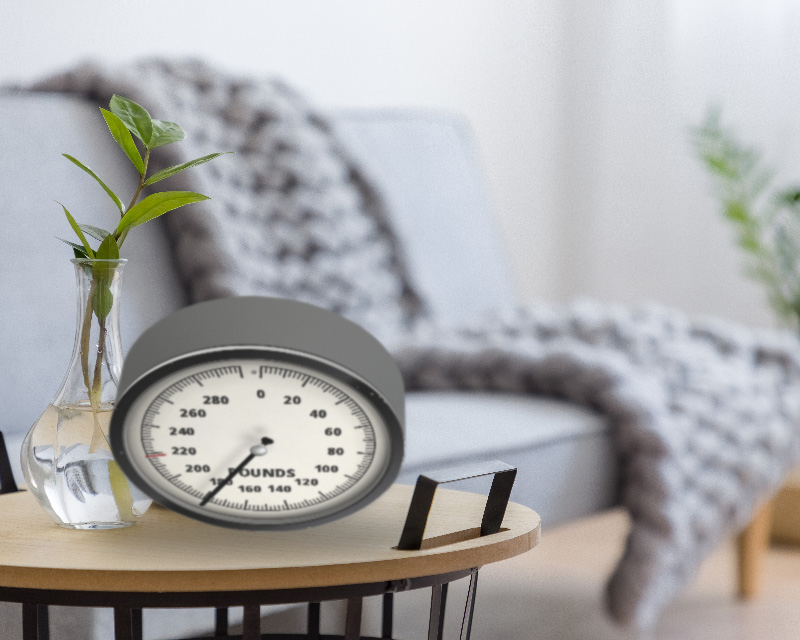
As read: 180; lb
